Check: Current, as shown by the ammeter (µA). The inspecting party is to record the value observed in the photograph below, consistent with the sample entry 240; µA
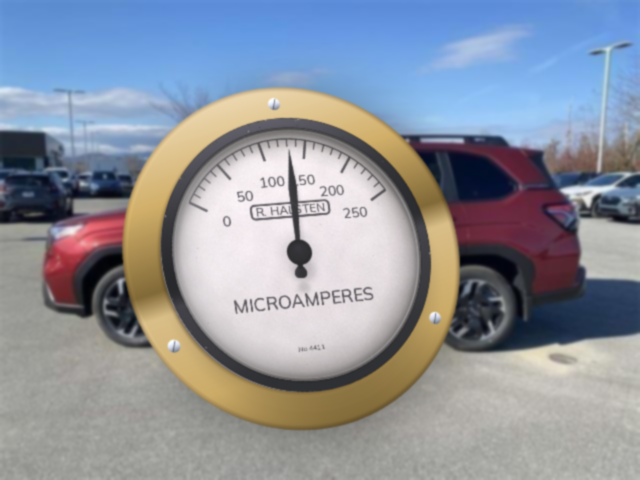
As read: 130; µA
